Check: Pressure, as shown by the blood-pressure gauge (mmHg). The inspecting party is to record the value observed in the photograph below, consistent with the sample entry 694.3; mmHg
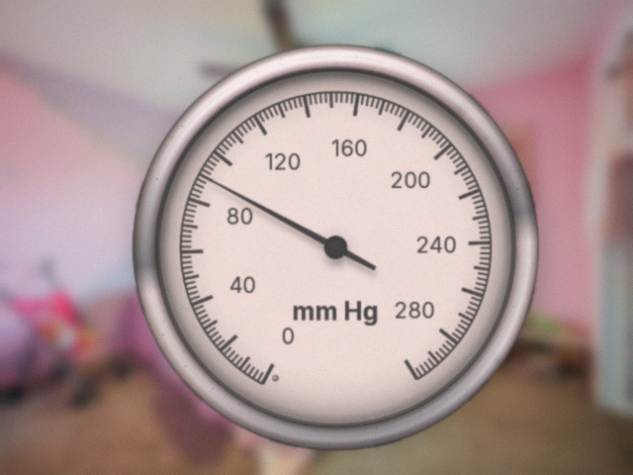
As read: 90; mmHg
